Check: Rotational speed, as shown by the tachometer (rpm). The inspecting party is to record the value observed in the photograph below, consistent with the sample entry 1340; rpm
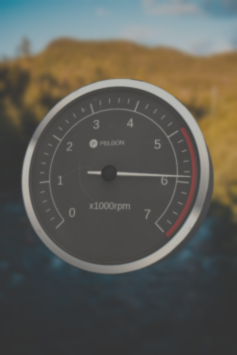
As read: 5900; rpm
